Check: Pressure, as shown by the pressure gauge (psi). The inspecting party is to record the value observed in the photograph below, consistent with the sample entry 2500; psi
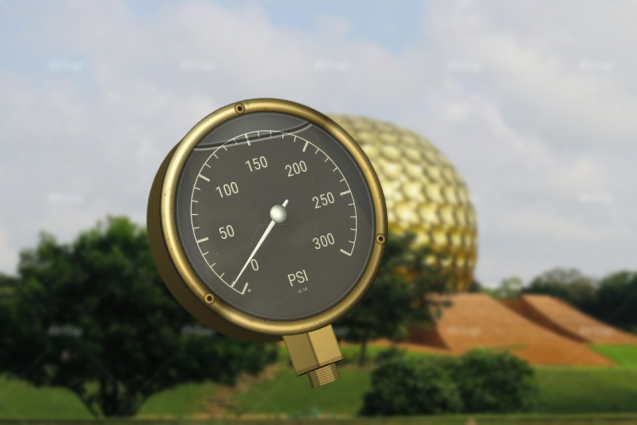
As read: 10; psi
